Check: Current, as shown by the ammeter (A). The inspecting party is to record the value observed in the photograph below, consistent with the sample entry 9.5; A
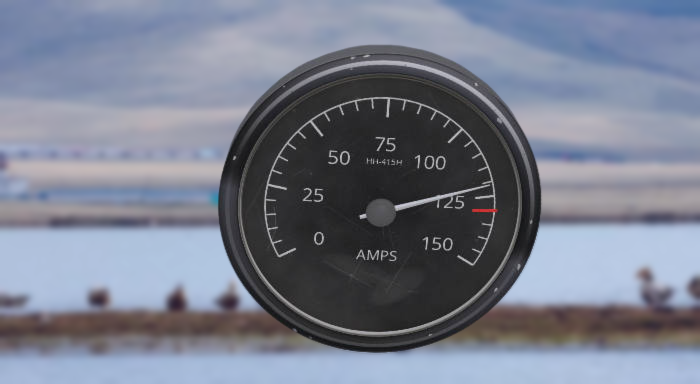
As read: 120; A
